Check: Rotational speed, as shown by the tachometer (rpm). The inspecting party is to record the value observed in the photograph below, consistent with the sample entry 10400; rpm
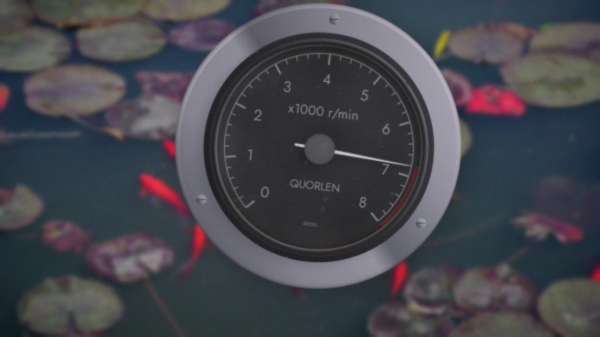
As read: 6800; rpm
